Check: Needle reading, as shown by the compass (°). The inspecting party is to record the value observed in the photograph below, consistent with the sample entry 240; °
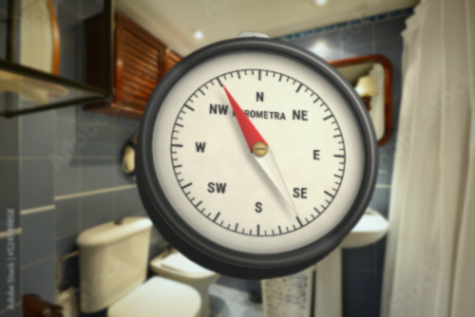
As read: 330; °
